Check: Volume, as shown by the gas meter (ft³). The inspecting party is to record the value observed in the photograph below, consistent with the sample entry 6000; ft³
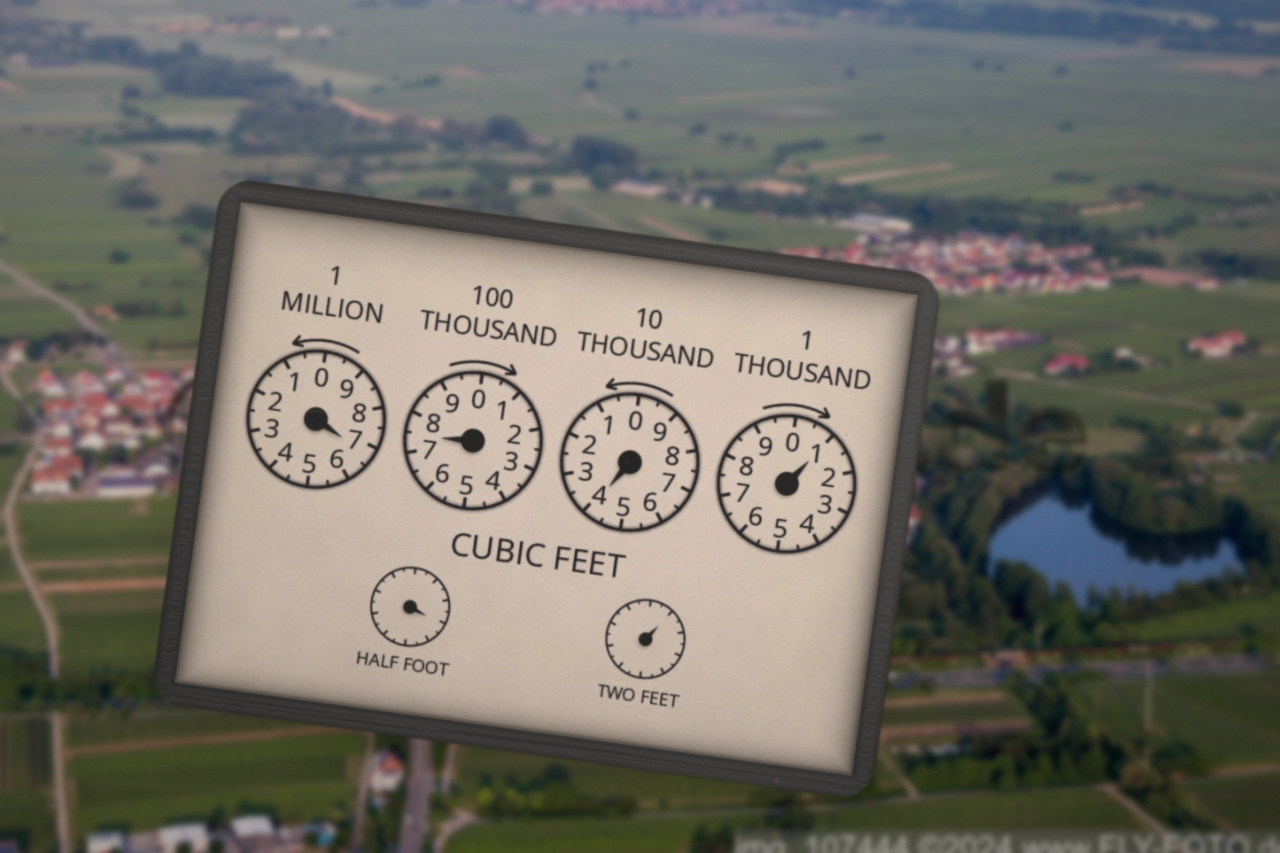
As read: 674100; ft³
